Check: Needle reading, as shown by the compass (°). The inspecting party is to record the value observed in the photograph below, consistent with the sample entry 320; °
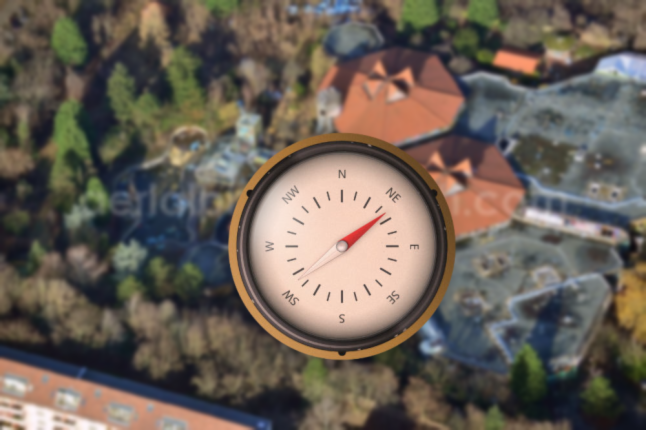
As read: 52.5; °
